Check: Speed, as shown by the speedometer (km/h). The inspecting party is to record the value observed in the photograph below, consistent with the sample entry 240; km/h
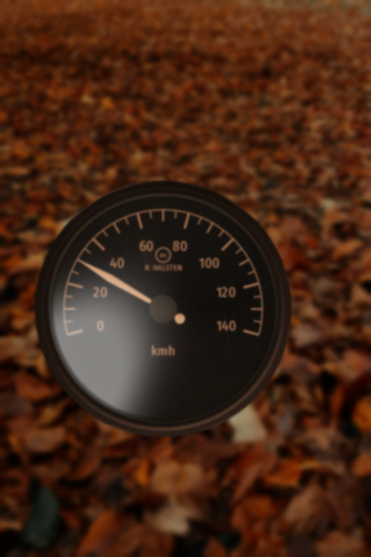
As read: 30; km/h
